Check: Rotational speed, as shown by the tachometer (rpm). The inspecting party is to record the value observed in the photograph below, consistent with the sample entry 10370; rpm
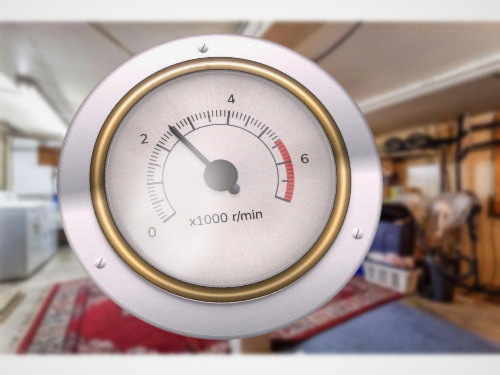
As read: 2500; rpm
